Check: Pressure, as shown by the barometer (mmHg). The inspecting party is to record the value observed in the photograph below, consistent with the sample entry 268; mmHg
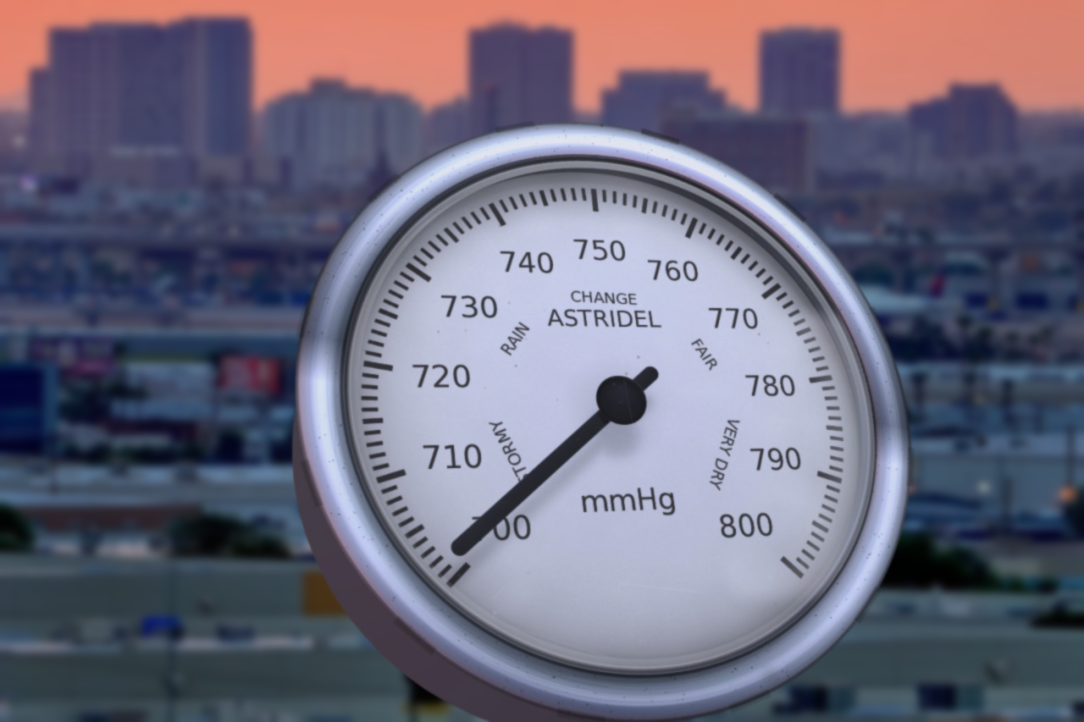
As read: 701.5; mmHg
